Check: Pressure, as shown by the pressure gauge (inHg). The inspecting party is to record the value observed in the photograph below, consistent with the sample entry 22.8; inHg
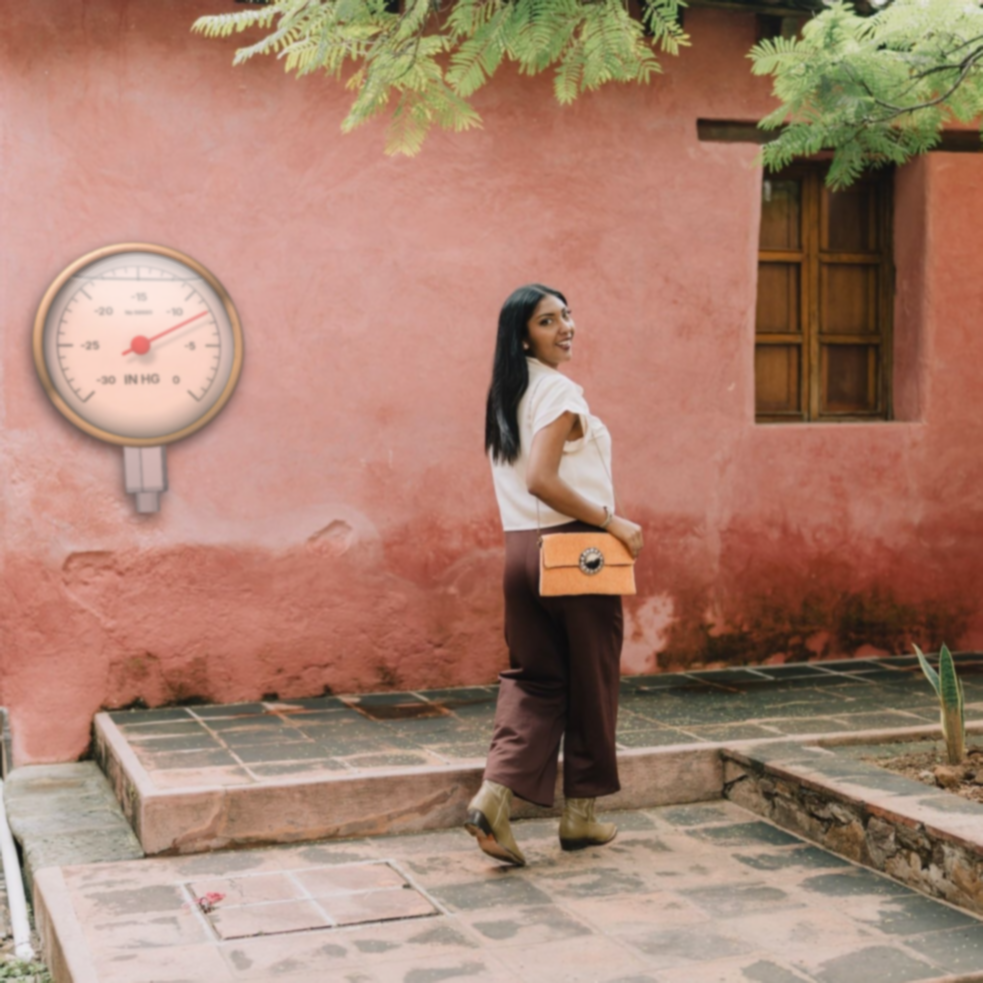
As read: -8; inHg
